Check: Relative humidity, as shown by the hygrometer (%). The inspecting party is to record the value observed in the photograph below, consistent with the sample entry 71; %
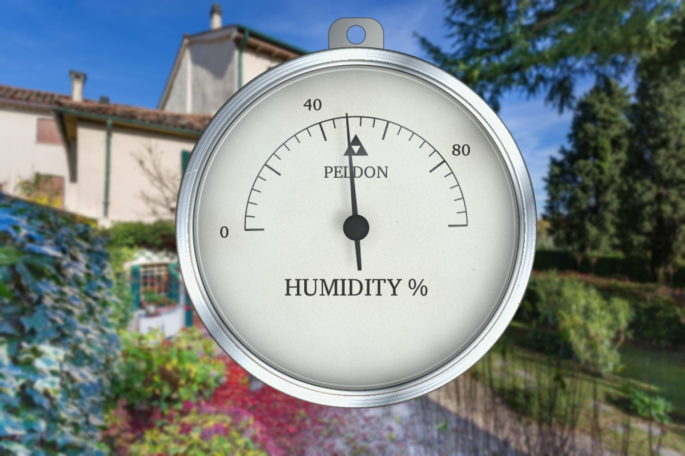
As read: 48; %
